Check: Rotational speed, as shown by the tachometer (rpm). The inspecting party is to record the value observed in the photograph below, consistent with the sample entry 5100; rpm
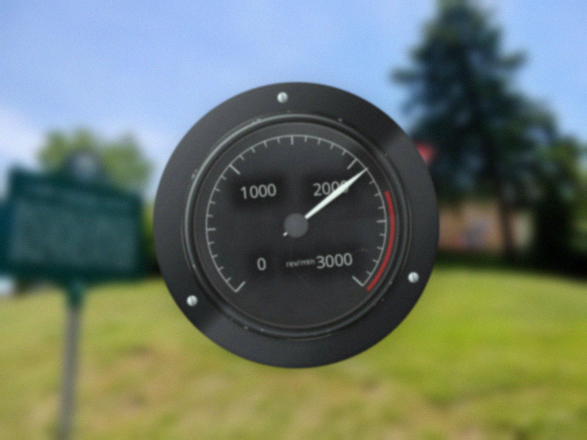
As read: 2100; rpm
